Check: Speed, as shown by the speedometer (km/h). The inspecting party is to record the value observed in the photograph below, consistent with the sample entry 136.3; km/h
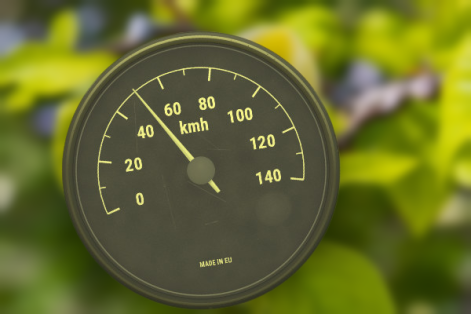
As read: 50; km/h
